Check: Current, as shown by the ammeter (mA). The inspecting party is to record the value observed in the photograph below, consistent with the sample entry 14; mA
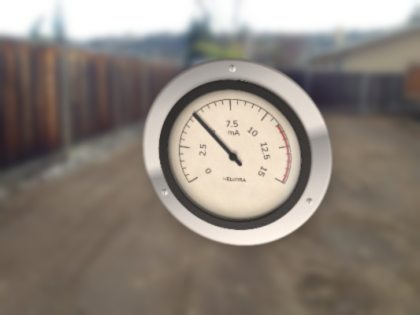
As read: 5; mA
